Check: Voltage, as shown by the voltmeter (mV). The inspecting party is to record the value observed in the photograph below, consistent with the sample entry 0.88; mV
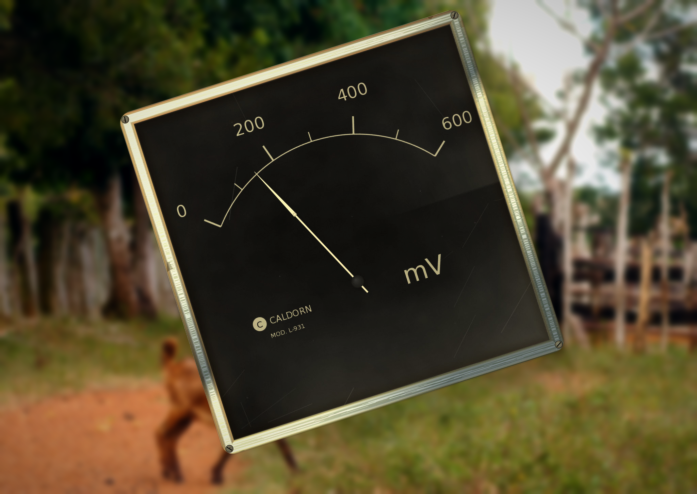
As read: 150; mV
